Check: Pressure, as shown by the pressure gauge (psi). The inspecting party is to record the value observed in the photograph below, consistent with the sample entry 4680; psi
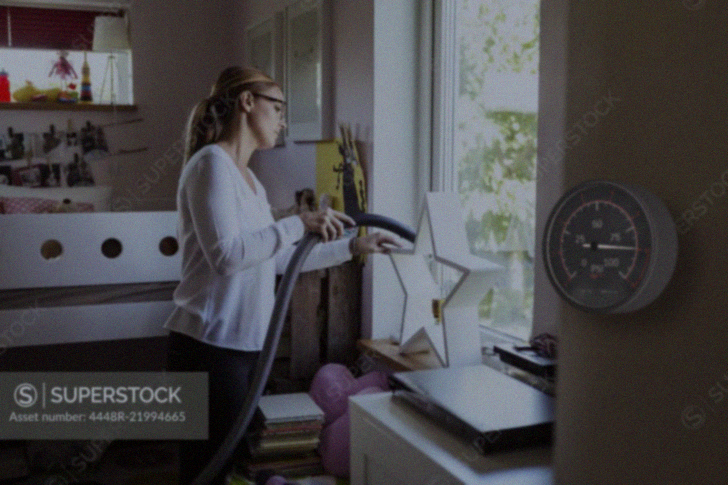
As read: 85; psi
